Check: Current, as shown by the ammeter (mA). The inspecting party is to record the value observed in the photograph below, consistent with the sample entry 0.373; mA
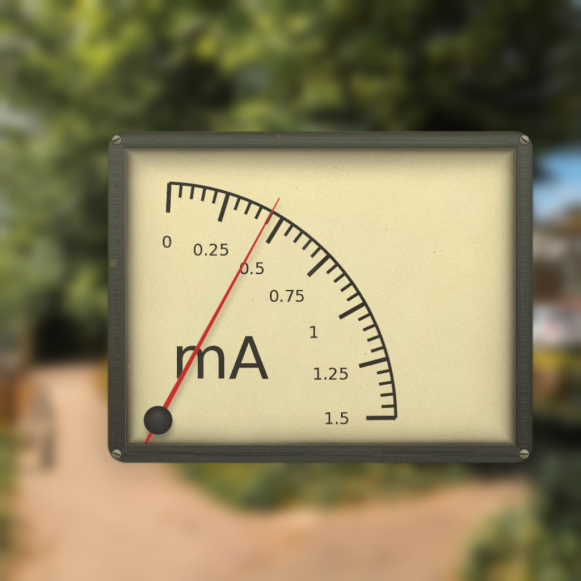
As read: 0.45; mA
